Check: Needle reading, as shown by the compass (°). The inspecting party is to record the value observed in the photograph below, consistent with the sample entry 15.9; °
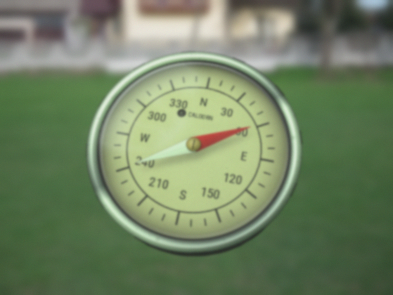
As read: 60; °
